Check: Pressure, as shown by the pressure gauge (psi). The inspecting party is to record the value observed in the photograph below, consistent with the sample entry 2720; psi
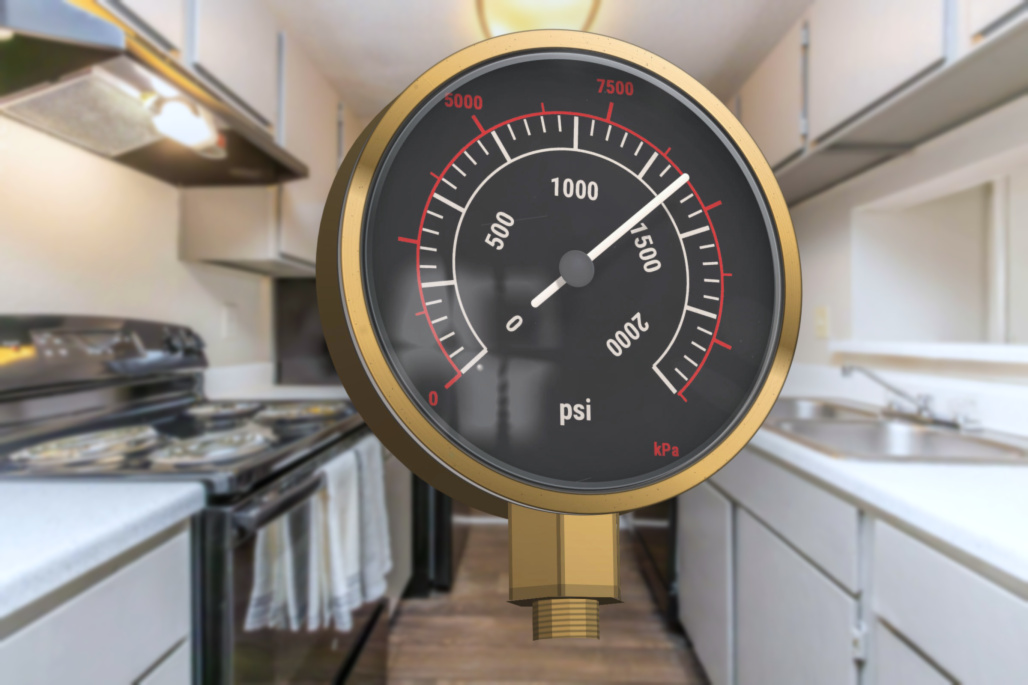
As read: 1350; psi
